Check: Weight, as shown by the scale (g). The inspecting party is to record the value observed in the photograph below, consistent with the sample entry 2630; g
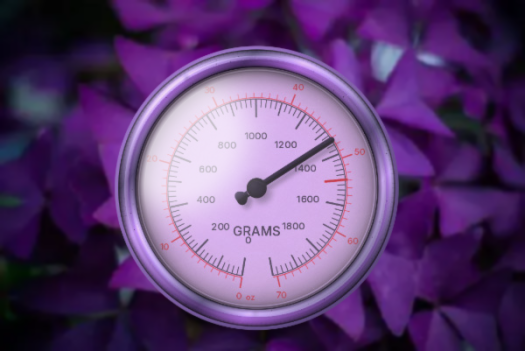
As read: 1340; g
